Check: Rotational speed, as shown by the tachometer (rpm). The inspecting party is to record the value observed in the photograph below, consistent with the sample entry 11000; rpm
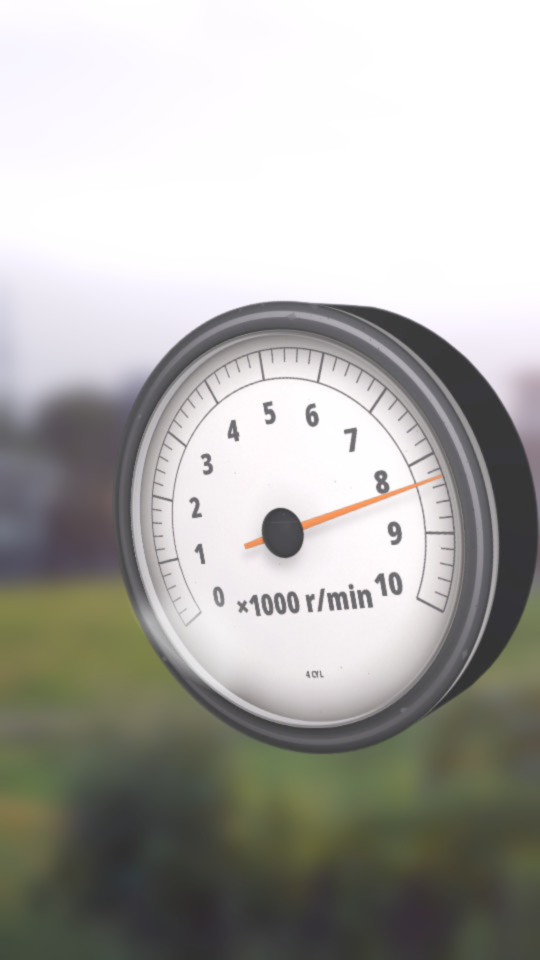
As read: 8300; rpm
